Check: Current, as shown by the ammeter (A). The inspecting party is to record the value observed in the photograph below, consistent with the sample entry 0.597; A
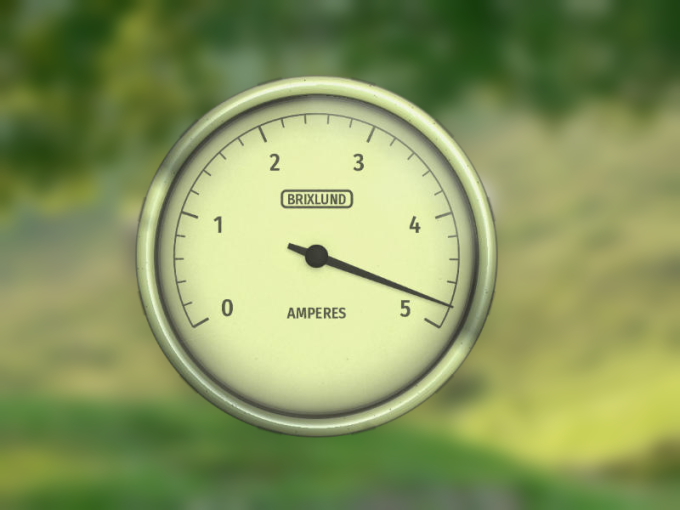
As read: 4.8; A
